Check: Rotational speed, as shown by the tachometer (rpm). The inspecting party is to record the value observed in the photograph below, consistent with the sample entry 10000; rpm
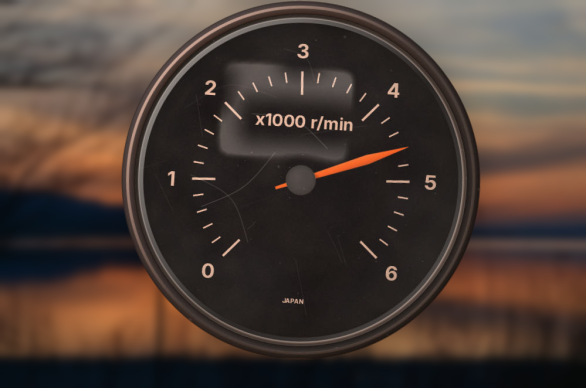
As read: 4600; rpm
